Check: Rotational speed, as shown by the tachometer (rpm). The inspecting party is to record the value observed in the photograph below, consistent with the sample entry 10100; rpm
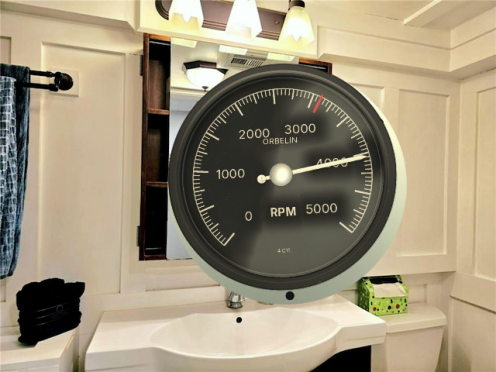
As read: 4050; rpm
